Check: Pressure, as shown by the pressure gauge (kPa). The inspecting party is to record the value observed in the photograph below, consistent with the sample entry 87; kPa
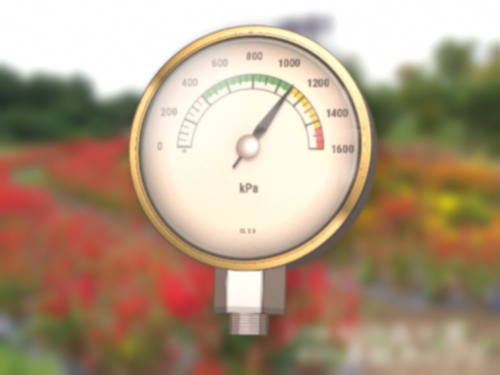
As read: 1100; kPa
